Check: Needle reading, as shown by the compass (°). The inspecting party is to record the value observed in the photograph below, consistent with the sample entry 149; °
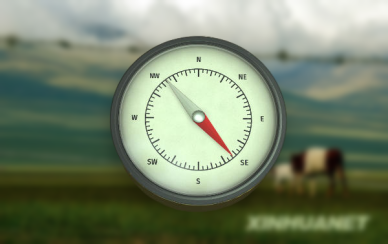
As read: 140; °
